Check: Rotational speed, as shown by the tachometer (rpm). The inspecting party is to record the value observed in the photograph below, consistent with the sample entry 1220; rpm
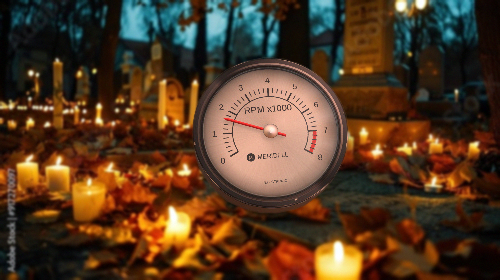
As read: 1600; rpm
